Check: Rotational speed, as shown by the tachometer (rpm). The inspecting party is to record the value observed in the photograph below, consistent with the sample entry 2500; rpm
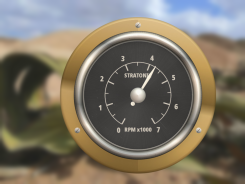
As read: 4250; rpm
